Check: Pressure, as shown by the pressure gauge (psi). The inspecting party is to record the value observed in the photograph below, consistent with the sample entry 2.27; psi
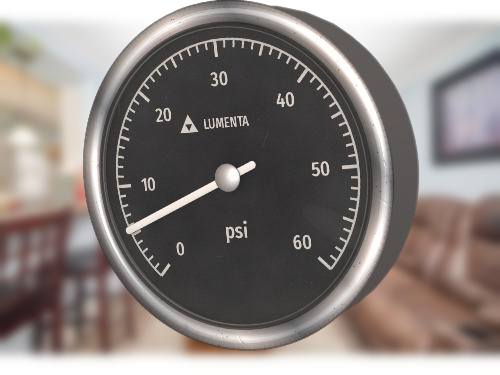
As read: 5.5; psi
